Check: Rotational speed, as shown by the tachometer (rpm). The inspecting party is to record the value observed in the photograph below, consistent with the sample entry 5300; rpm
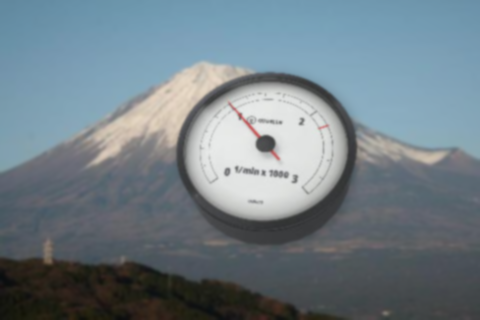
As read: 1000; rpm
